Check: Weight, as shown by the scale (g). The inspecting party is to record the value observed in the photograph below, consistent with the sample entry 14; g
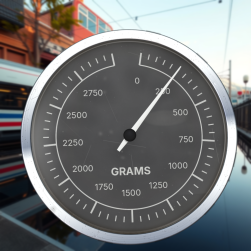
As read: 250; g
